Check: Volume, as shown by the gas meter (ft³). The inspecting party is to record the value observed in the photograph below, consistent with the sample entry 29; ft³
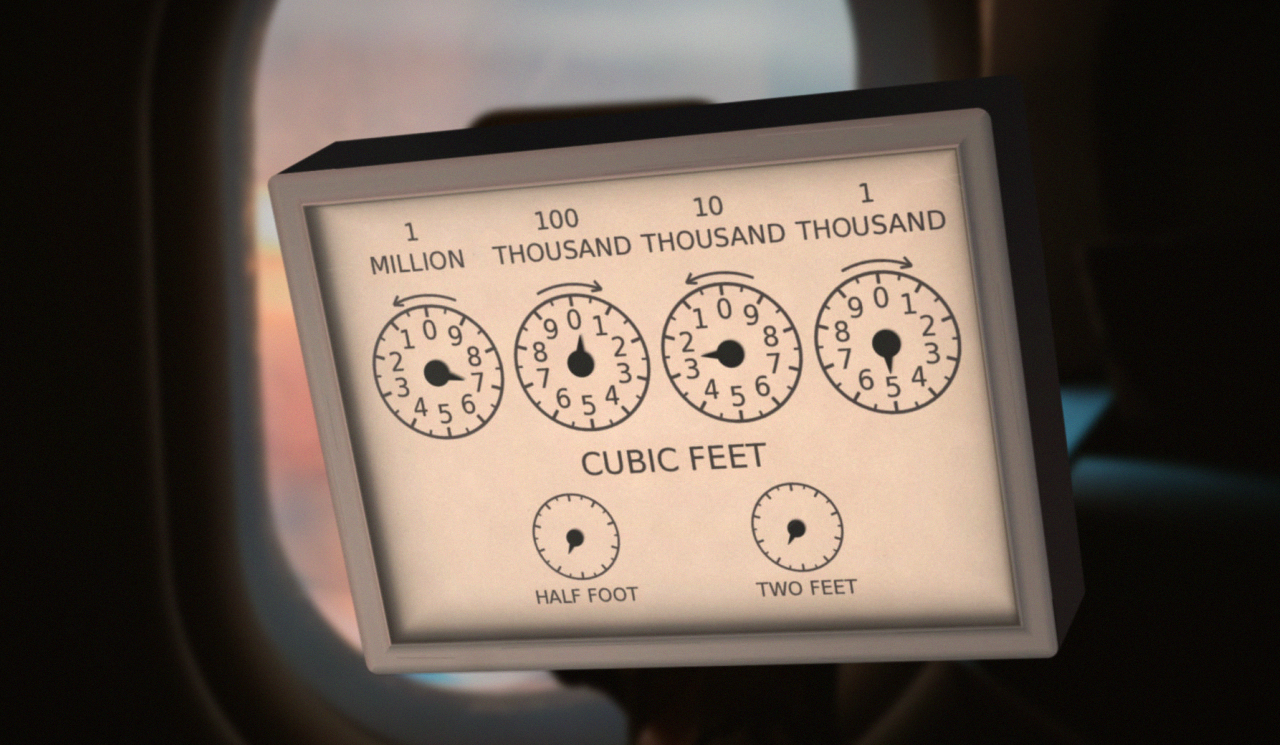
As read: 702500; ft³
